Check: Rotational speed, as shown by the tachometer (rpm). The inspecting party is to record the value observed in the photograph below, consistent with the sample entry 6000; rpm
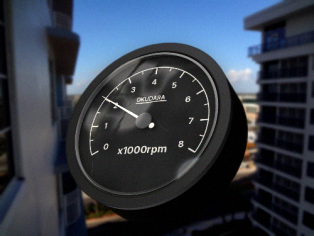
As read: 2000; rpm
